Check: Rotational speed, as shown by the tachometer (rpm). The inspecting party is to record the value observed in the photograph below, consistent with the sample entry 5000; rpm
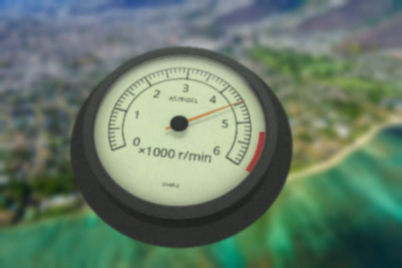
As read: 4500; rpm
